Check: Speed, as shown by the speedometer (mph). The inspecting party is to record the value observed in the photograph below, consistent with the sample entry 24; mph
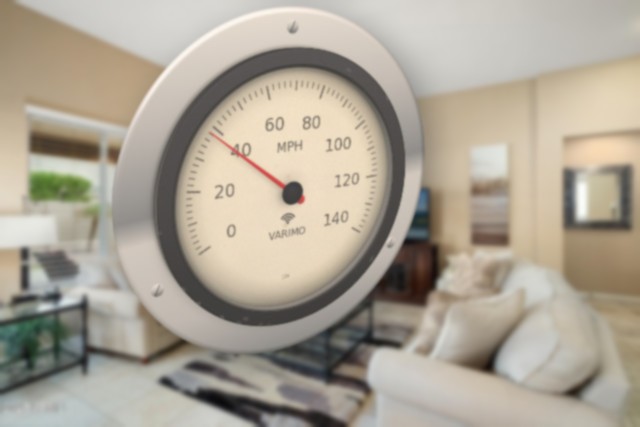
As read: 38; mph
